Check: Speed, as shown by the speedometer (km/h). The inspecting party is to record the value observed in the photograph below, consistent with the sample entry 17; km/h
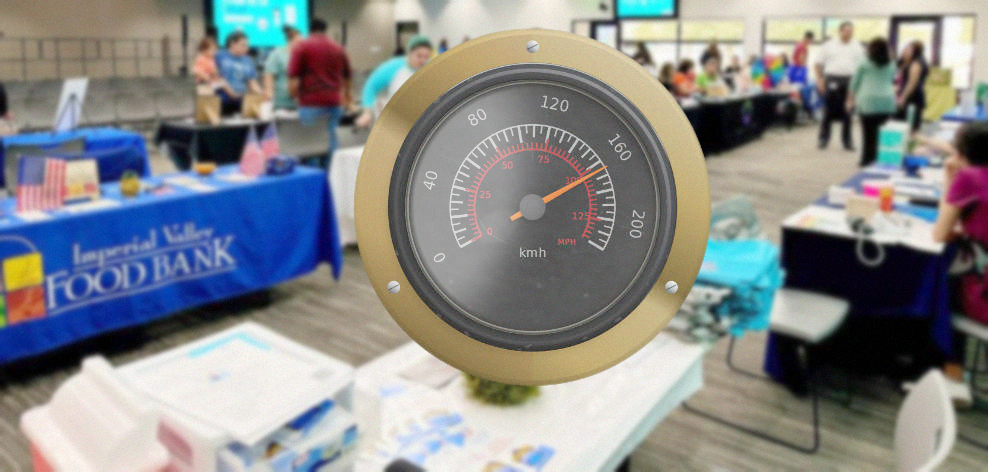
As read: 165; km/h
